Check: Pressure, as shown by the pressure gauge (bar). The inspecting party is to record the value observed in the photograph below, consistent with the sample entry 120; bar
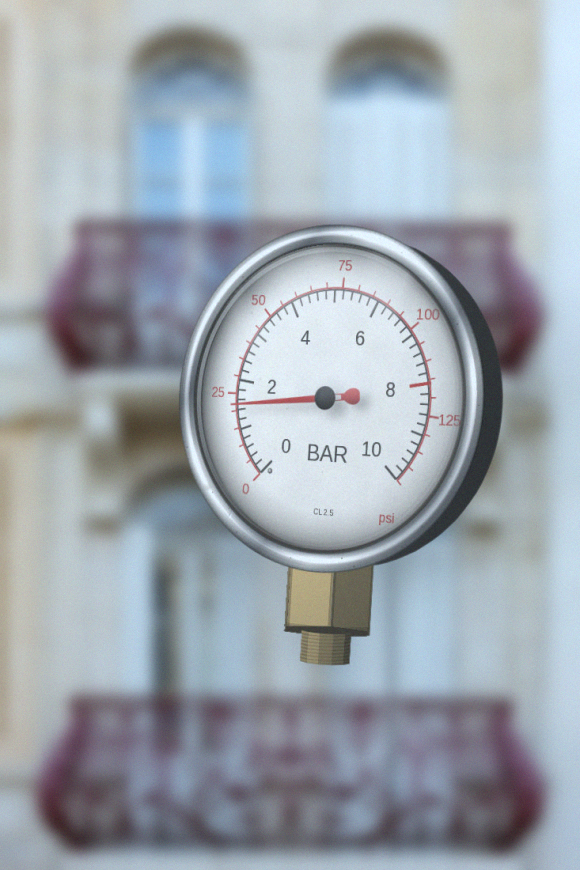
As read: 1.5; bar
